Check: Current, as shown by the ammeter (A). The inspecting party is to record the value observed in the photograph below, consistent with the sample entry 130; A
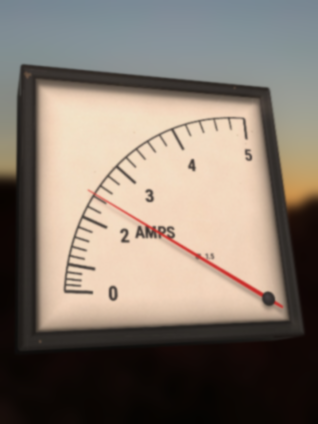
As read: 2.4; A
